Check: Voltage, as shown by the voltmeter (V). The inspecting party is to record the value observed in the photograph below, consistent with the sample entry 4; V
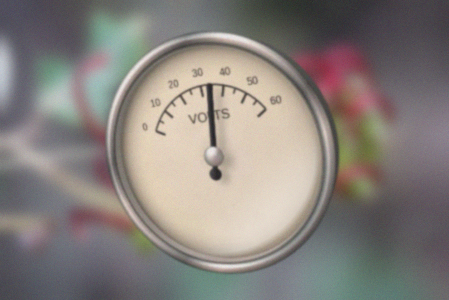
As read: 35; V
